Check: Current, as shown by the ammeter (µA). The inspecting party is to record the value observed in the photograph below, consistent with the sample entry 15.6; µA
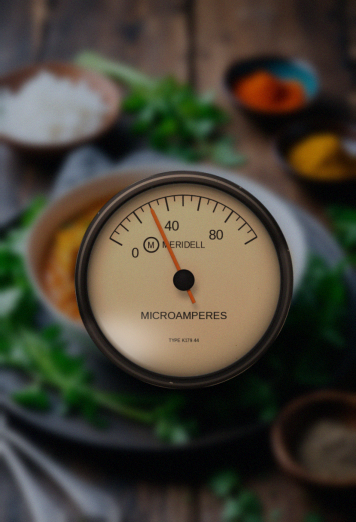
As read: 30; µA
